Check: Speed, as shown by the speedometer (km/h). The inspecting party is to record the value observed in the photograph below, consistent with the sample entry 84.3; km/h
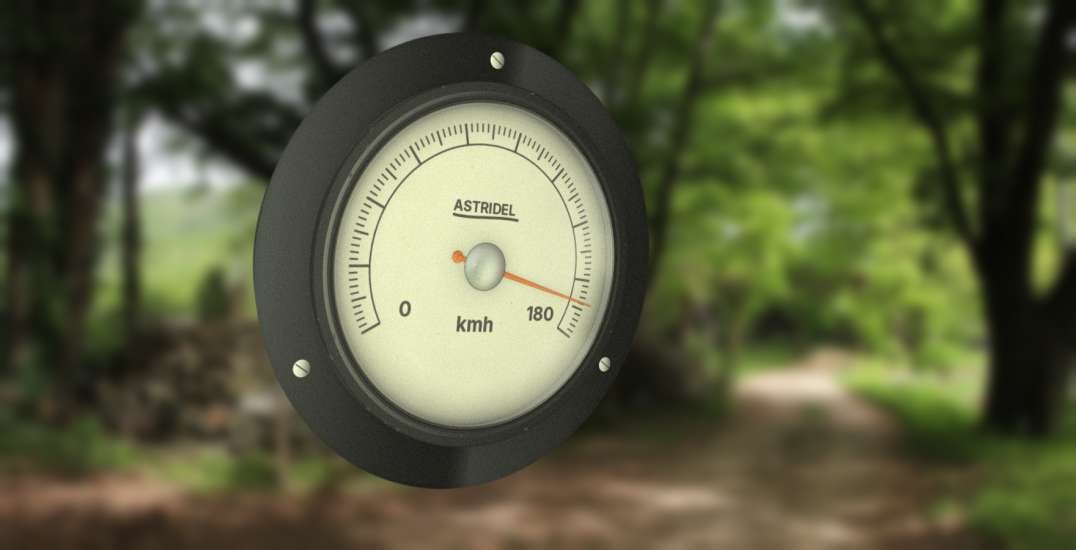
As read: 168; km/h
